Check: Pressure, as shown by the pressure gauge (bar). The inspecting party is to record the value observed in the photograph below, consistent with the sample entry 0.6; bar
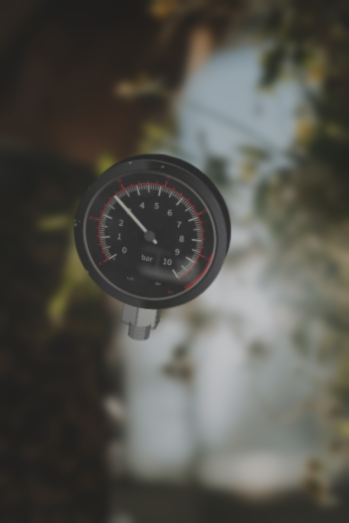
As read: 3; bar
